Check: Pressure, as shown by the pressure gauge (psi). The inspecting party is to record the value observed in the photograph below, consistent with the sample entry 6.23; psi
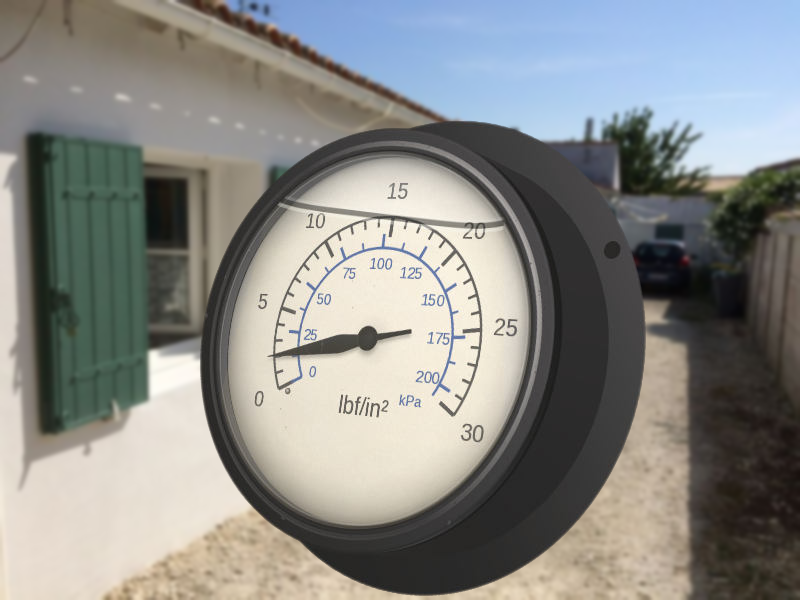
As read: 2; psi
